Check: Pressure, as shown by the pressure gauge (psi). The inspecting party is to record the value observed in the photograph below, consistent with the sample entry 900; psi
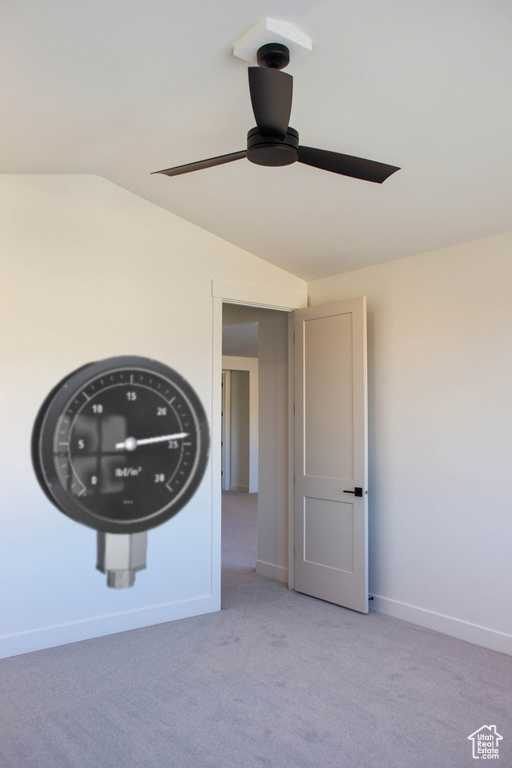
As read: 24; psi
